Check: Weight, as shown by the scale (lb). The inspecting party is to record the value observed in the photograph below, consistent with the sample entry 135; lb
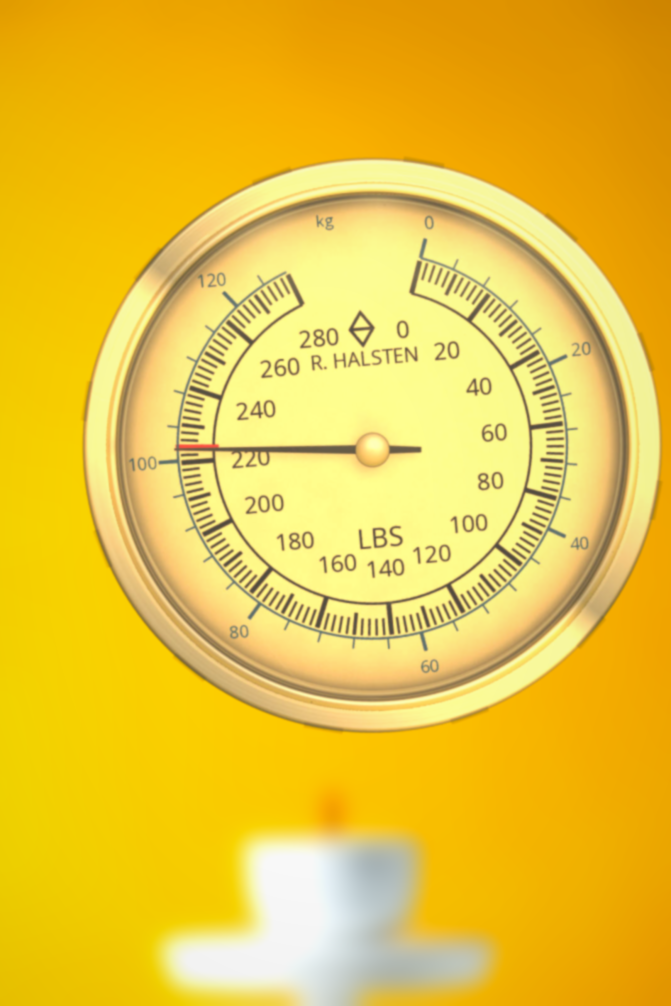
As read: 224; lb
